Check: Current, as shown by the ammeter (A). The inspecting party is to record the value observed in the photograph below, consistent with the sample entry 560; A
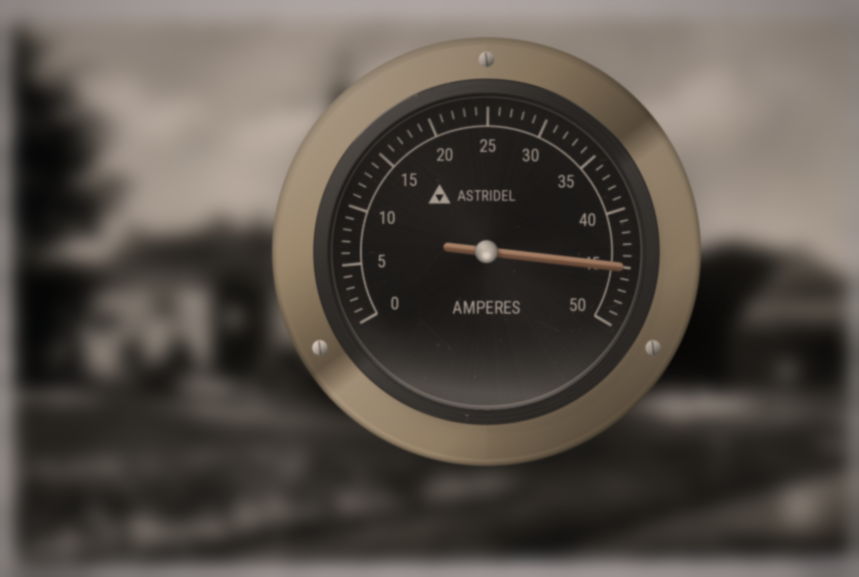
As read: 45; A
